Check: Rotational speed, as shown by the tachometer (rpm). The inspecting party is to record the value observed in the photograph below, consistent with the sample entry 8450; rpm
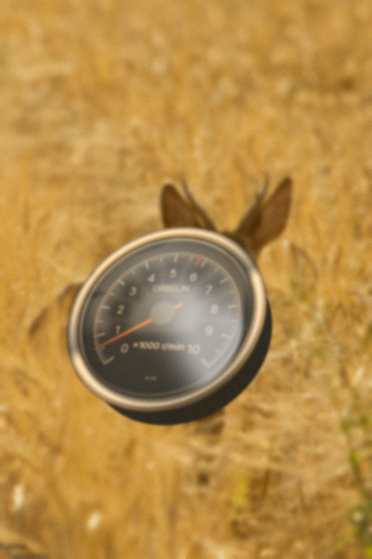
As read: 500; rpm
